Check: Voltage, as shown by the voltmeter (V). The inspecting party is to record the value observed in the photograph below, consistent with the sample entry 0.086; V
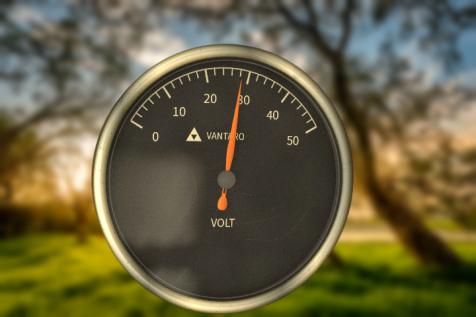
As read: 28; V
